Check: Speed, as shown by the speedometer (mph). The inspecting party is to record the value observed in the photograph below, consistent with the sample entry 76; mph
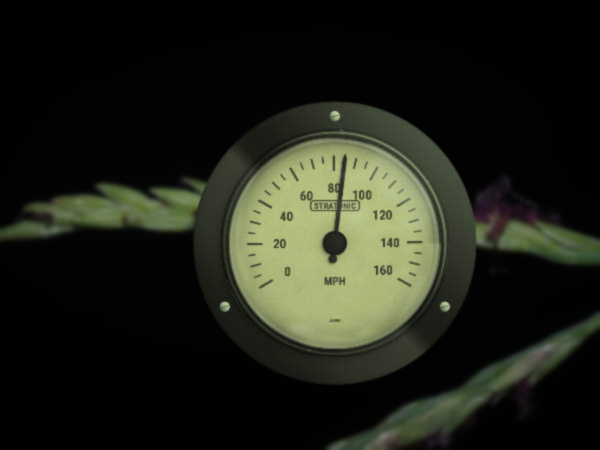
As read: 85; mph
